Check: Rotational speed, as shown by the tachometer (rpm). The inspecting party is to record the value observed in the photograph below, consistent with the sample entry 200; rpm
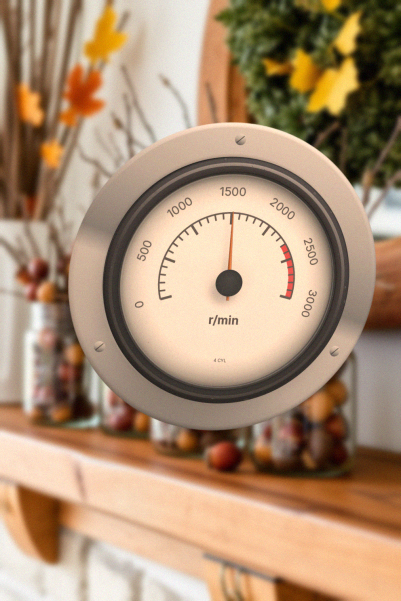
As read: 1500; rpm
